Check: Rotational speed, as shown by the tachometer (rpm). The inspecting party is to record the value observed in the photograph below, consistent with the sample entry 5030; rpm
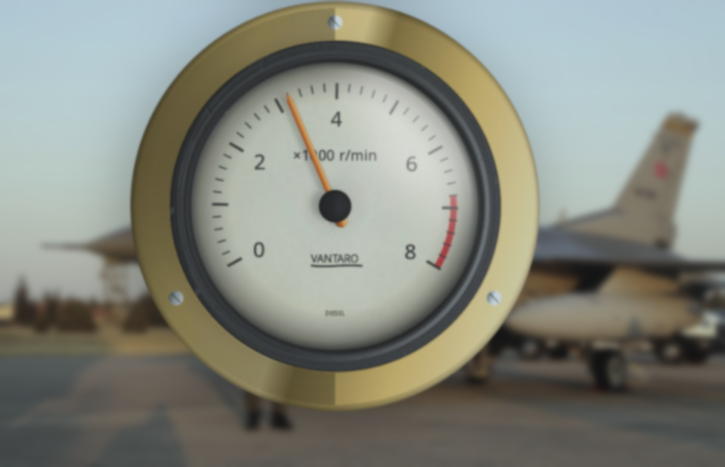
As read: 3200; rpm
